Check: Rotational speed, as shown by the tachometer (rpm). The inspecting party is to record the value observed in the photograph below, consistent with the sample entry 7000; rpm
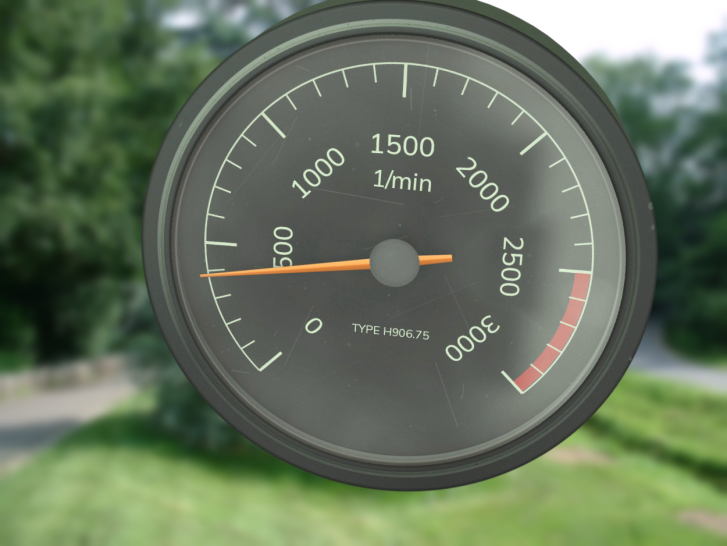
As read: 400; rpm
